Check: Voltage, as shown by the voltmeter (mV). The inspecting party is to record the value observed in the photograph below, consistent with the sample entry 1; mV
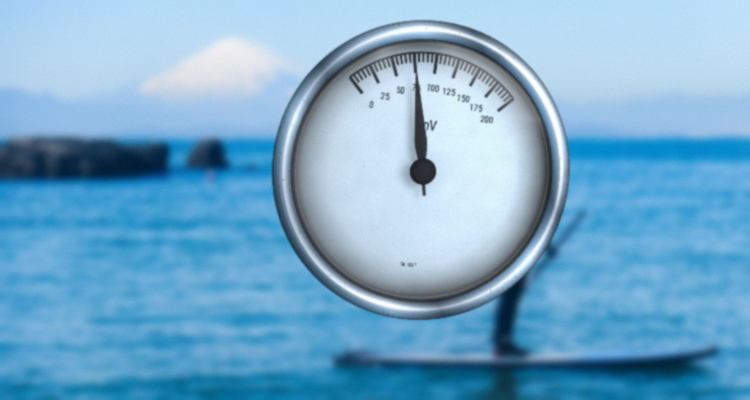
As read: 75; mV
